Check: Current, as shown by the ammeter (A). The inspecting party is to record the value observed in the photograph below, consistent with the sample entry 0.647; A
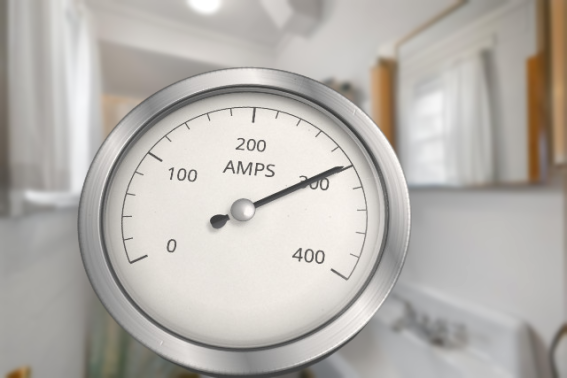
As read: 300; A
